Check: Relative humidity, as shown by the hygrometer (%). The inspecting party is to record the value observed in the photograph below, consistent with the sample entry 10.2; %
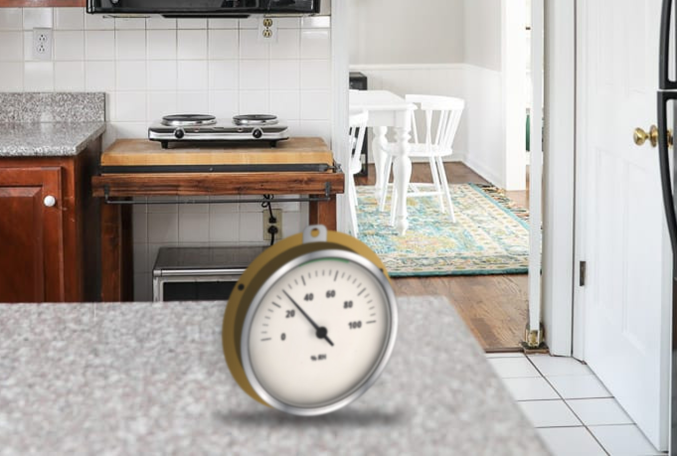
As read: 28; %
